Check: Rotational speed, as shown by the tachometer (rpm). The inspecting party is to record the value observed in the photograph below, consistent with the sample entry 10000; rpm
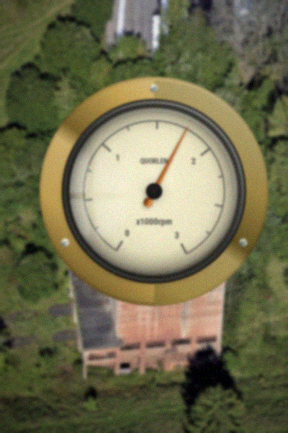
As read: 1750; rpm
